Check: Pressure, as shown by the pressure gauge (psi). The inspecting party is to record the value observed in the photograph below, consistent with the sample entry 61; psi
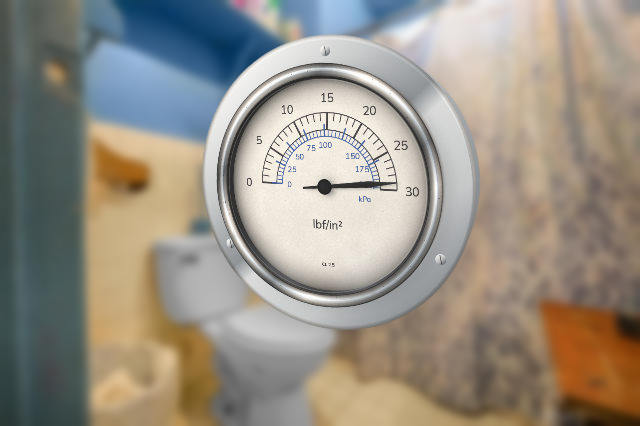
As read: 29; psi
